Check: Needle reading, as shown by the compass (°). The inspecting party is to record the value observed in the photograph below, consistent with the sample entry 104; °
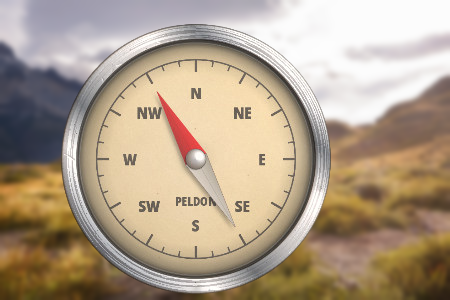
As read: 330; °
